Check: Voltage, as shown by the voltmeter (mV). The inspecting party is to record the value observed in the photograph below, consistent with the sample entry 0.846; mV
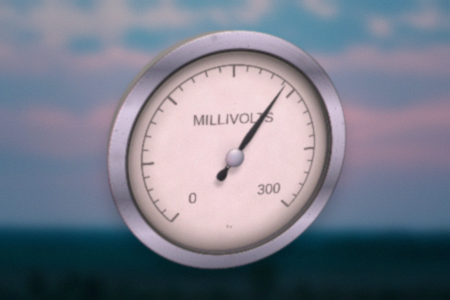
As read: 190; mV
